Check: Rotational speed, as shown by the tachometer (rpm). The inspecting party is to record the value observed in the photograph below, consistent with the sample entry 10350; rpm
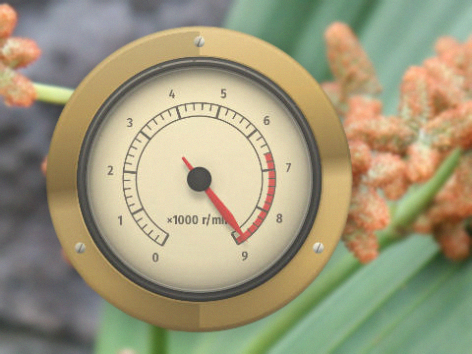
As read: 8800; rpm
